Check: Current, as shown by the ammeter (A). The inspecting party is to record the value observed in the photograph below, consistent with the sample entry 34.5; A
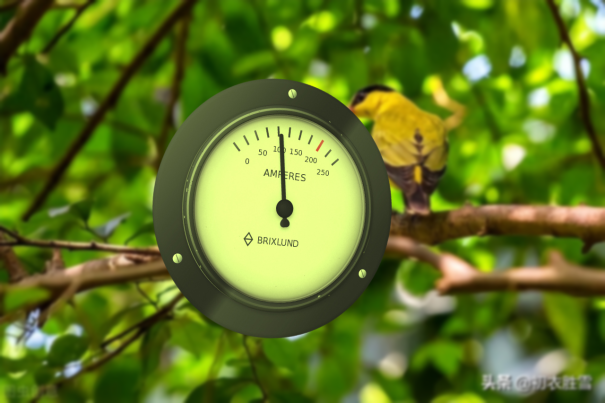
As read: 100; A
